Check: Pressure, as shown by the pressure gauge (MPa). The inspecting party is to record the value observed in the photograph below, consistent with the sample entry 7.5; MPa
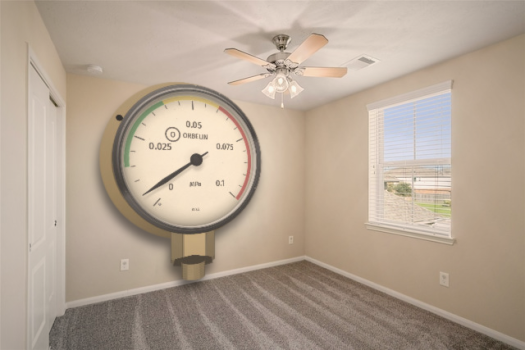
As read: 0.005; MPa
